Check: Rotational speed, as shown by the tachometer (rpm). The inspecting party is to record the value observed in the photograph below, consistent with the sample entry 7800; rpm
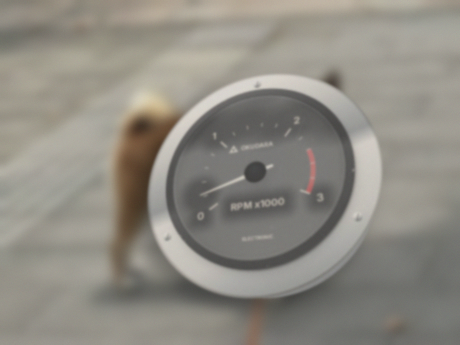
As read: 200; rpm
